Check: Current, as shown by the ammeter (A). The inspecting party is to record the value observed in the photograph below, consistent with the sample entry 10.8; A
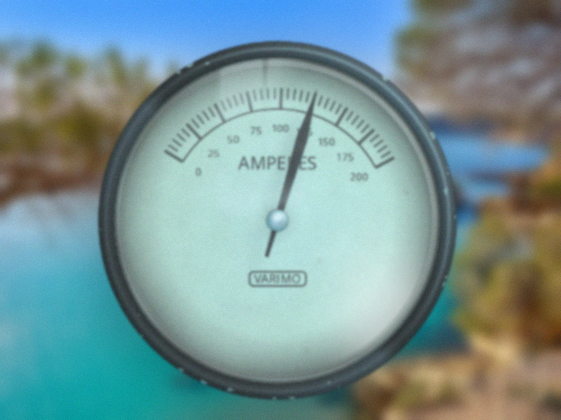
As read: 125; A
